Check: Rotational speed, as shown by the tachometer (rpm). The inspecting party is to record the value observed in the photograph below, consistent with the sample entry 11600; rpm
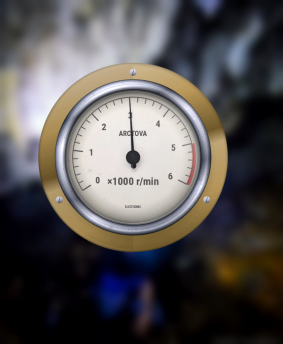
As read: 3000; rpm
